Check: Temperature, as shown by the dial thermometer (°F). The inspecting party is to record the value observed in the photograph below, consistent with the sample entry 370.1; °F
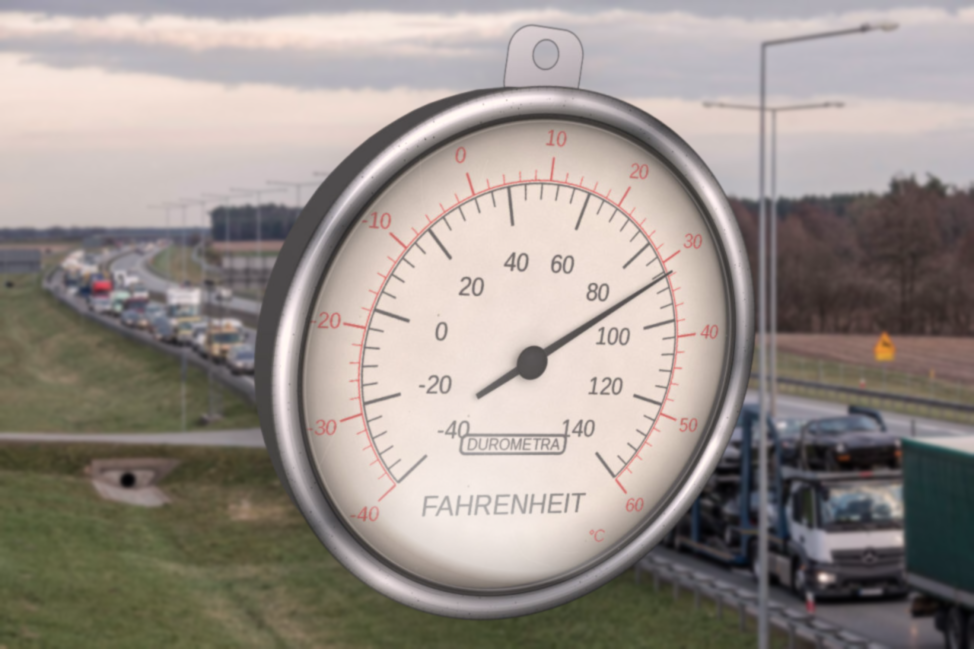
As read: 88; °F
